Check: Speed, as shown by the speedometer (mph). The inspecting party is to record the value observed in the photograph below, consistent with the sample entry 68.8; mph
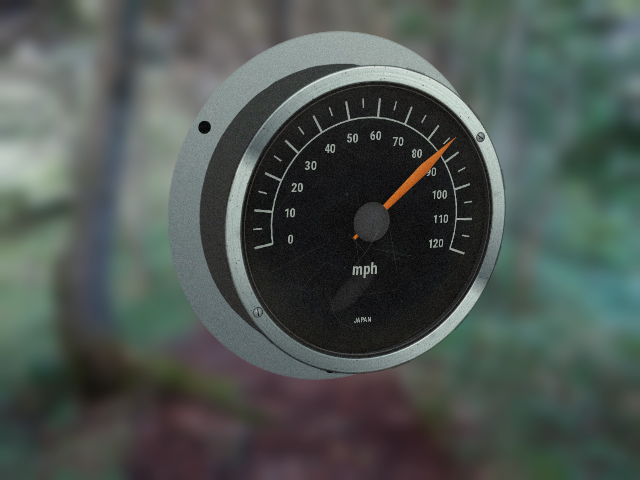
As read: 85; mph
